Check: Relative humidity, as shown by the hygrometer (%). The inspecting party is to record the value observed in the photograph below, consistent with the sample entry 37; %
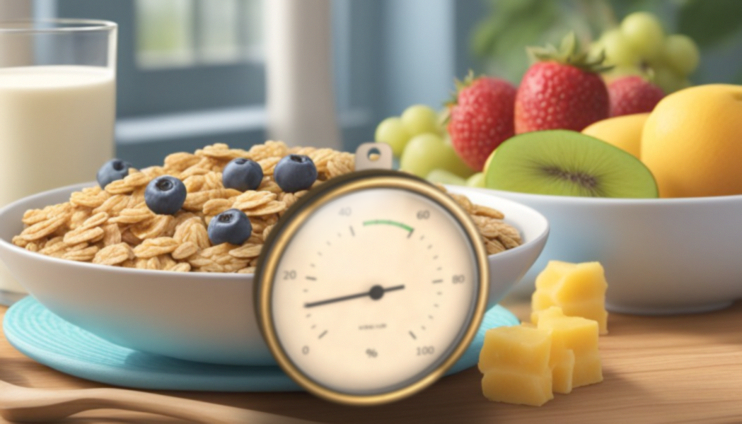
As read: 12; %
